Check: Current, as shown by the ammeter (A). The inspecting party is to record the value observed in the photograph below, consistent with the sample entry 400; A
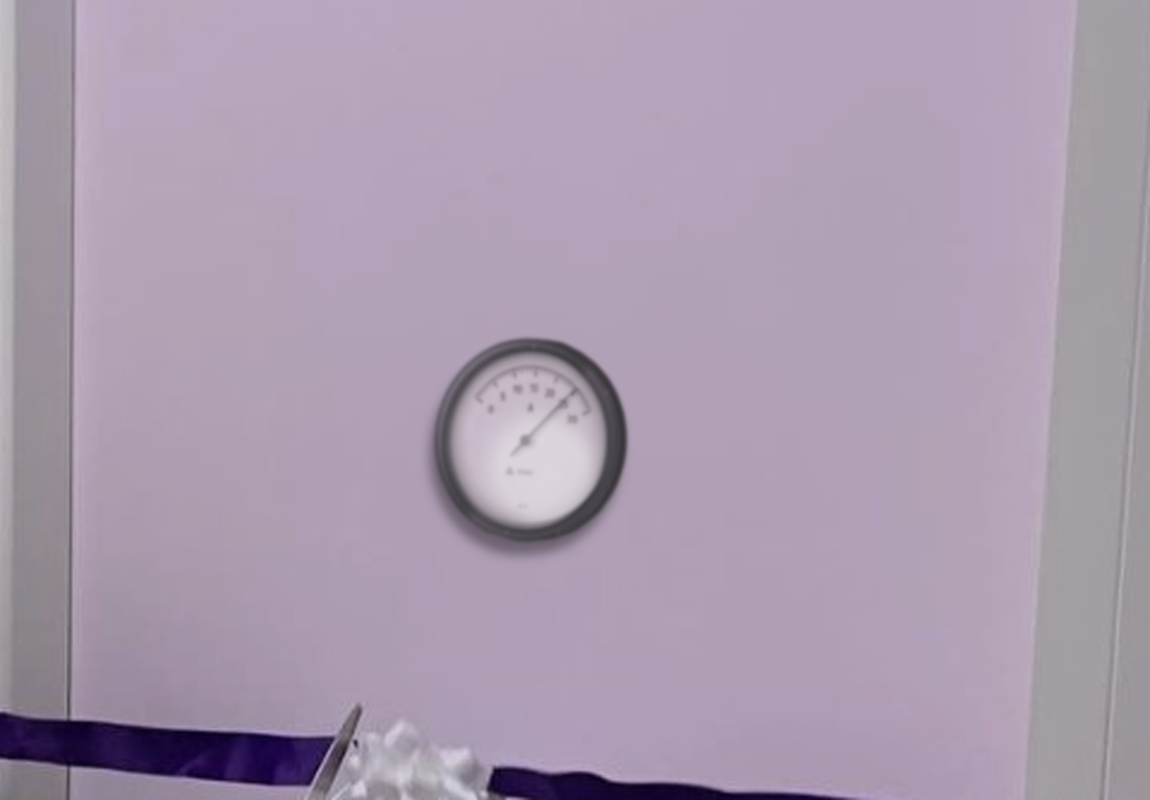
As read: 25; A
